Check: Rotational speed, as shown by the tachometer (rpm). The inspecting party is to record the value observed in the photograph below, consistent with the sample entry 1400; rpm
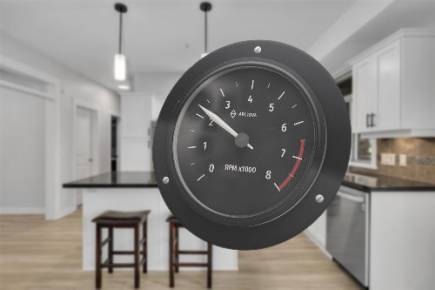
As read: 2250; rpm
